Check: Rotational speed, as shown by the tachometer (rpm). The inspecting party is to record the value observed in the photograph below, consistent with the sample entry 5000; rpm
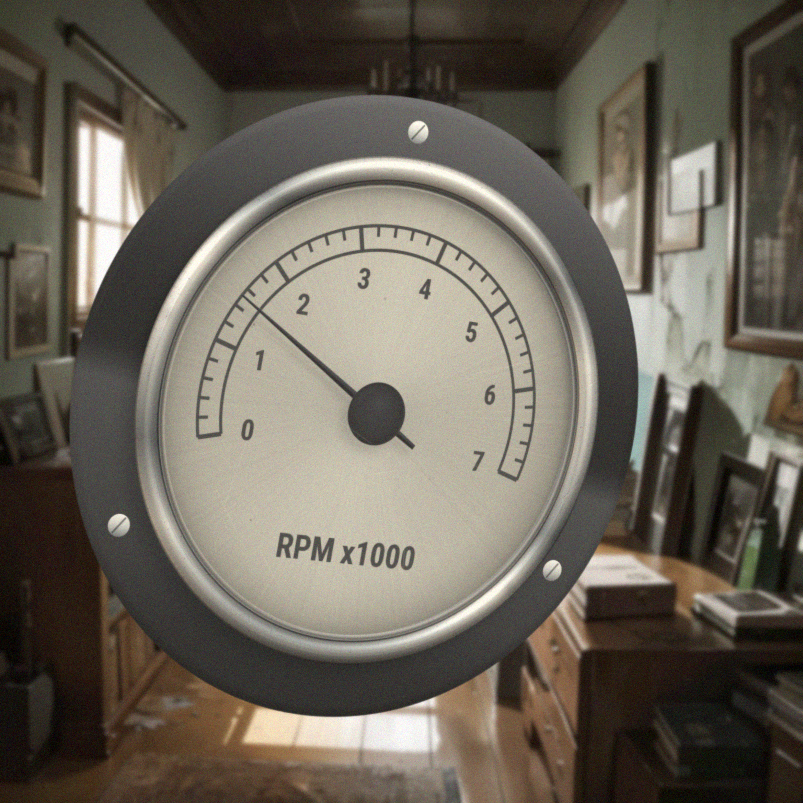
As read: 1500; rpm
